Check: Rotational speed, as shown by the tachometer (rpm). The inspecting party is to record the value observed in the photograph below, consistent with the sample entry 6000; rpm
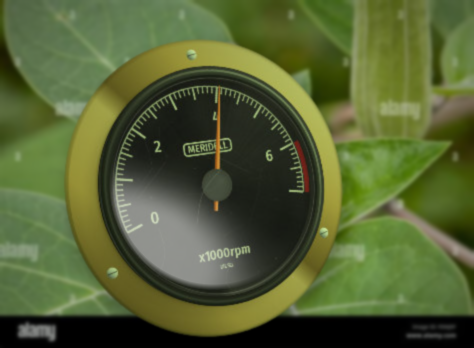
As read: 4000; rpm
